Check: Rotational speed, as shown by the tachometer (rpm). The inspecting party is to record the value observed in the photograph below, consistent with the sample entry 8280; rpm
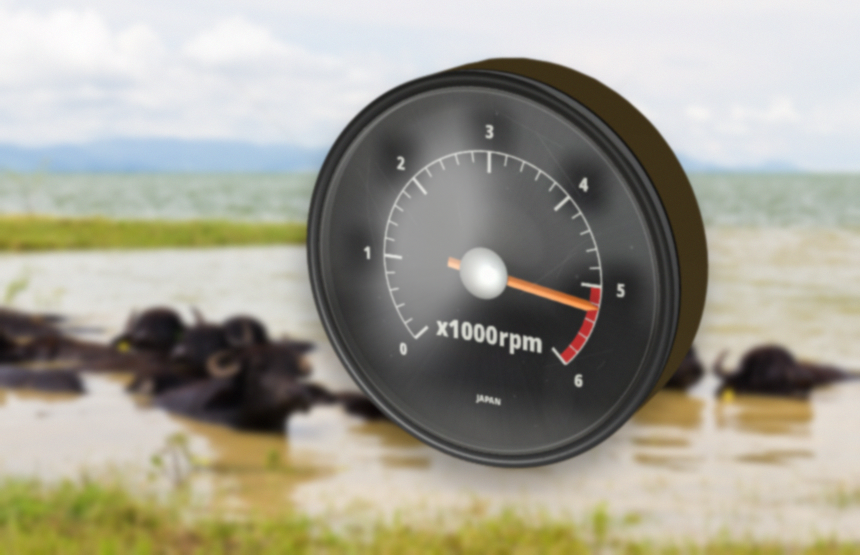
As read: 5200; rpm
